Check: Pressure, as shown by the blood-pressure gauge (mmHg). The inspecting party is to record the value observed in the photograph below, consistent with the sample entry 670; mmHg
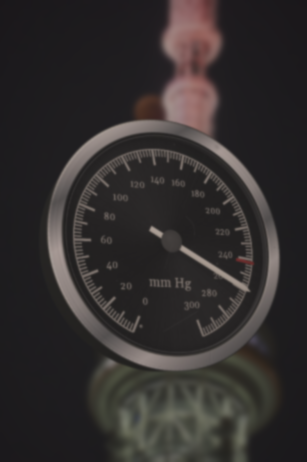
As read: 260; mmHg
